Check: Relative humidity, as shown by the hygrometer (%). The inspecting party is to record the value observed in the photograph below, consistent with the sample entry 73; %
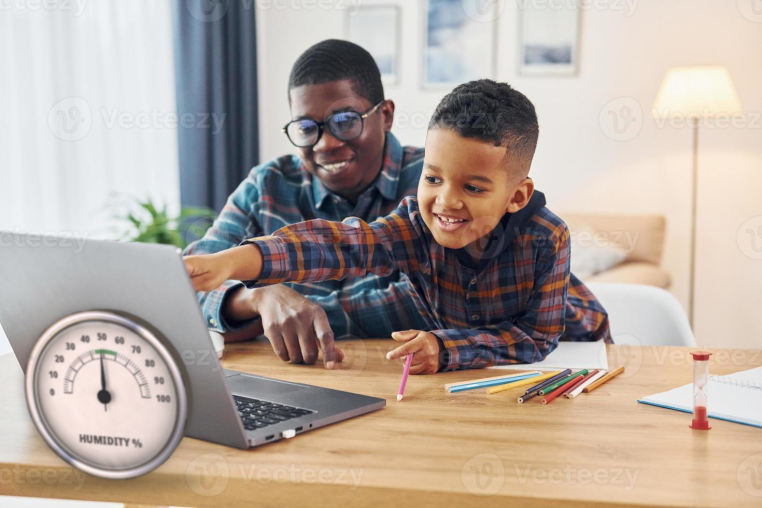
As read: 50; %
